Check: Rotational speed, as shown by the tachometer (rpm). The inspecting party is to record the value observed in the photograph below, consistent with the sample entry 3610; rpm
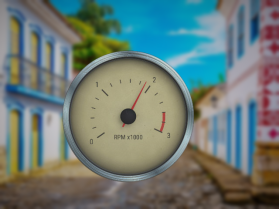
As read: 1900; rpm
